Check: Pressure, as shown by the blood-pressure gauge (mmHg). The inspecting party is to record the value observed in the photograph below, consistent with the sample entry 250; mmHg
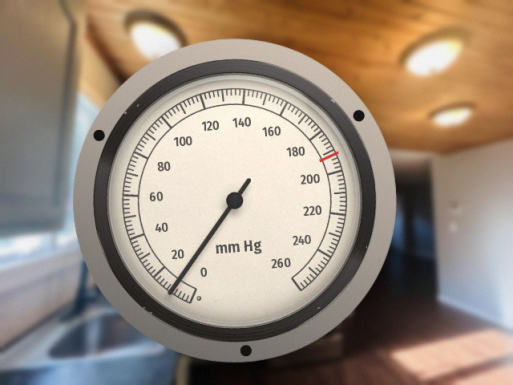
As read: 10; mmHg
